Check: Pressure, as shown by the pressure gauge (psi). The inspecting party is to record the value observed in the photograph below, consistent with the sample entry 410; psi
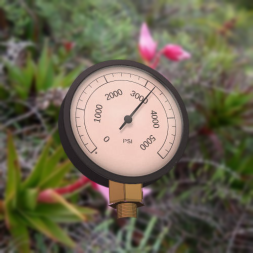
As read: 3200; psi
